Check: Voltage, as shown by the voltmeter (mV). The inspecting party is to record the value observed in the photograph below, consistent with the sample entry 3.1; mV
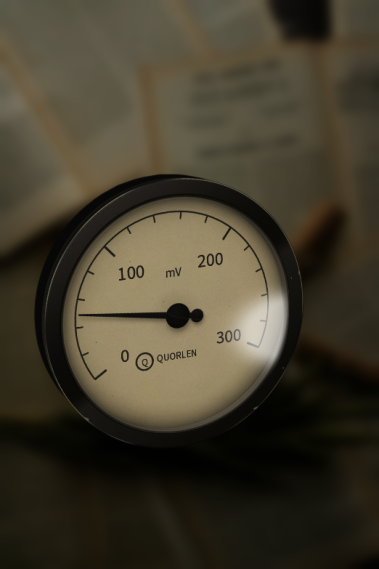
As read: 50; mV
